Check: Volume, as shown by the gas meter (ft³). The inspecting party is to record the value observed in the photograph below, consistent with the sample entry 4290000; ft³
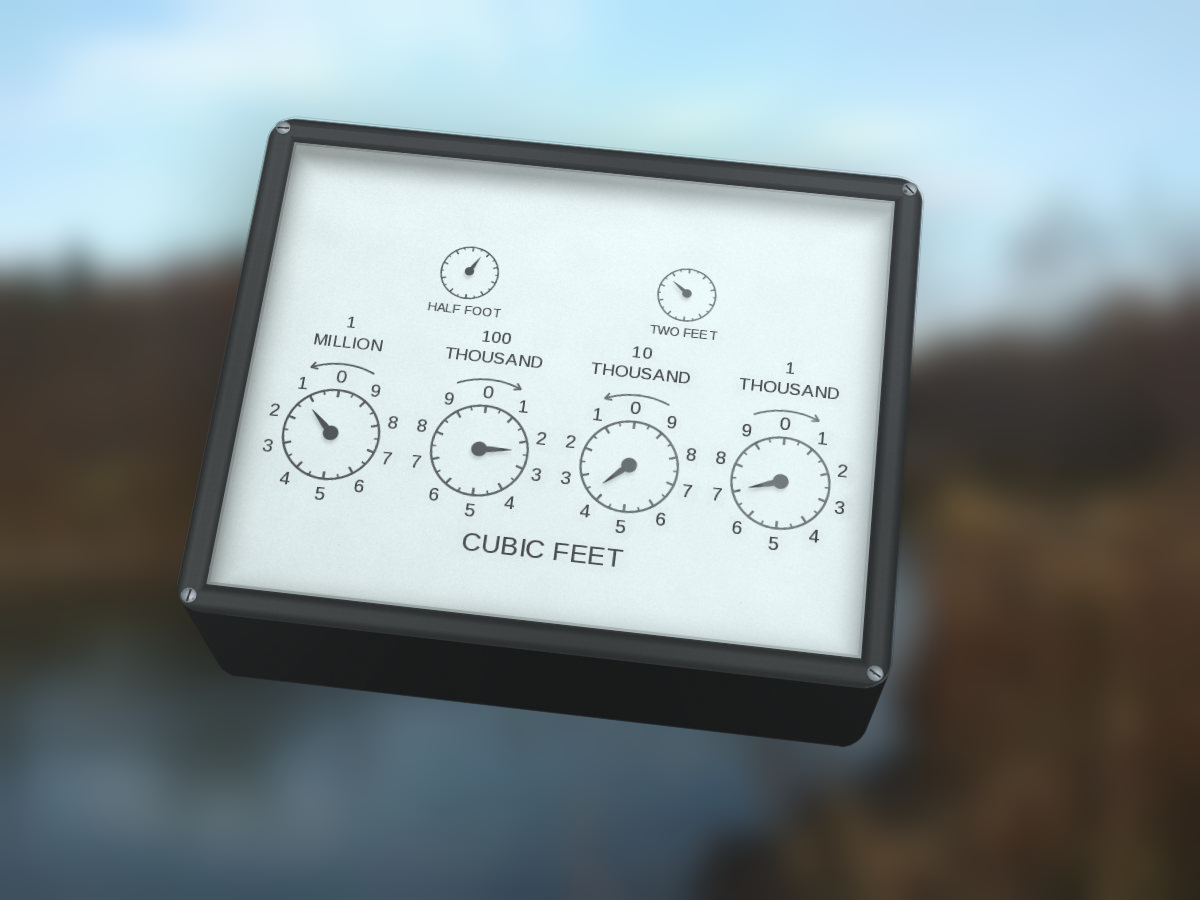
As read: 123700; ft³
